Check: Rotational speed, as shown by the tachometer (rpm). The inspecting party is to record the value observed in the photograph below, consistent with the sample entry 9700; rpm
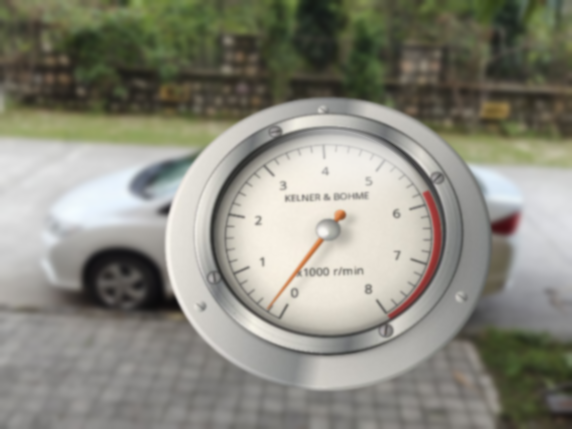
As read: 200; rpm
